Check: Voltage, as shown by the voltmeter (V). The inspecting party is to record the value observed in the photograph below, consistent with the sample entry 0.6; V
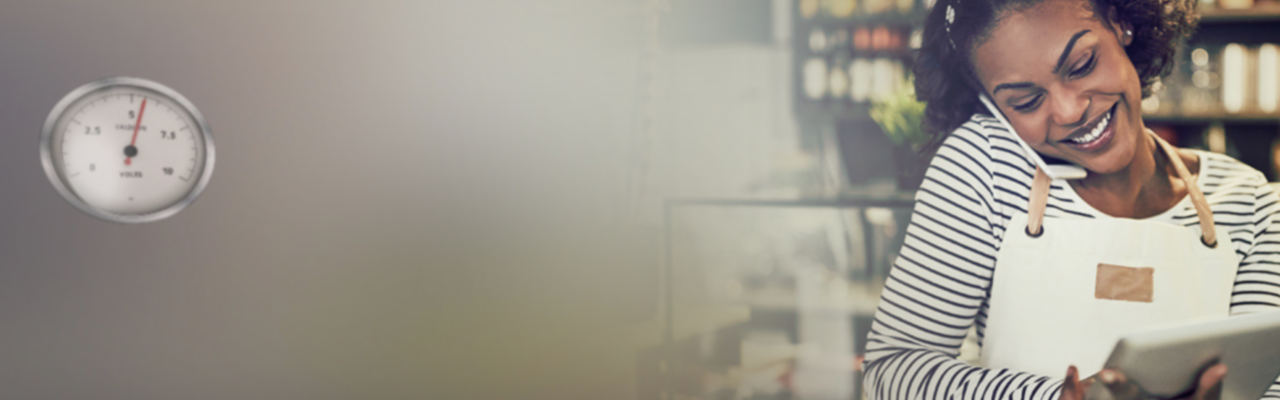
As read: 5.5; V
